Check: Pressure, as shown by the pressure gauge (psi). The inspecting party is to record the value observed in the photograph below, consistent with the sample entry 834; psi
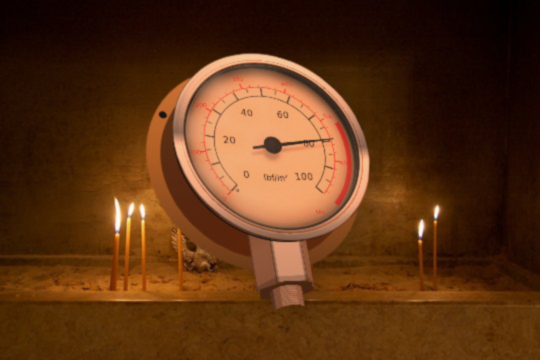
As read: 80; psi
